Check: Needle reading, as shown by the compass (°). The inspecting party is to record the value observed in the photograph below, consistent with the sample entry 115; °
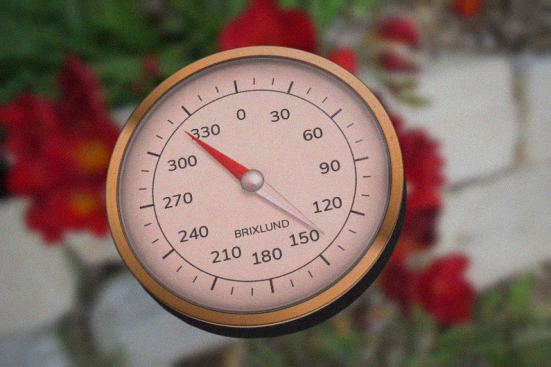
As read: 320; °
